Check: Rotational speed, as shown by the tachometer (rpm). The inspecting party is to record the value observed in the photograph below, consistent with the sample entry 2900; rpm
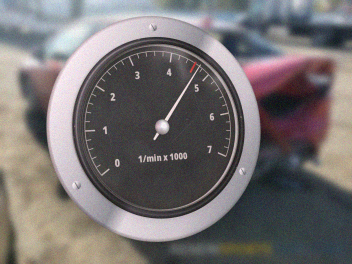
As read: 4700; rpm
